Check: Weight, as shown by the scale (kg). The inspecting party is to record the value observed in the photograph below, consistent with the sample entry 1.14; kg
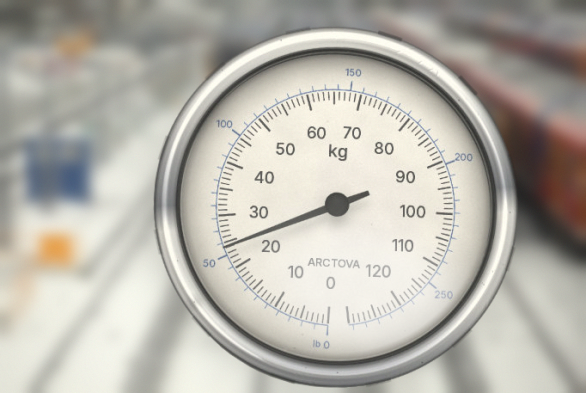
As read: 24; kg
